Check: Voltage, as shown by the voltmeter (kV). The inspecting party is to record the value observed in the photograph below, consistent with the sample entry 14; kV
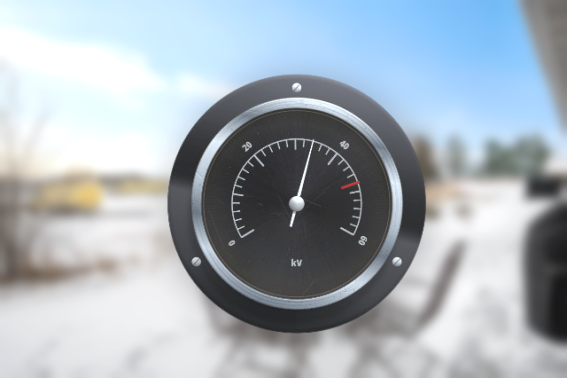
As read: 34; kV
